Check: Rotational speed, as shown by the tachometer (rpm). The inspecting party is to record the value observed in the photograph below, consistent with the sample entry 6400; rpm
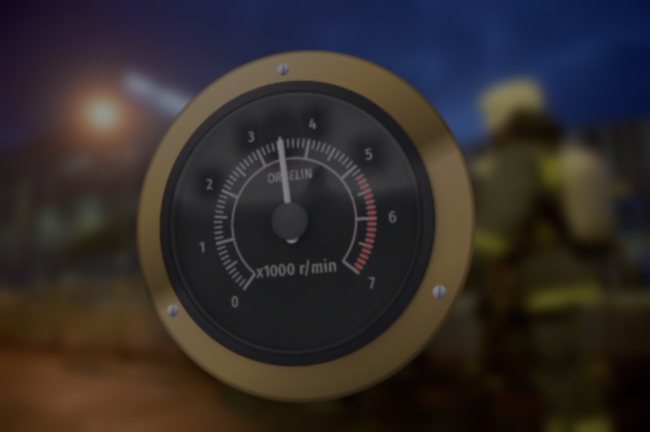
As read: 3500; rpm
